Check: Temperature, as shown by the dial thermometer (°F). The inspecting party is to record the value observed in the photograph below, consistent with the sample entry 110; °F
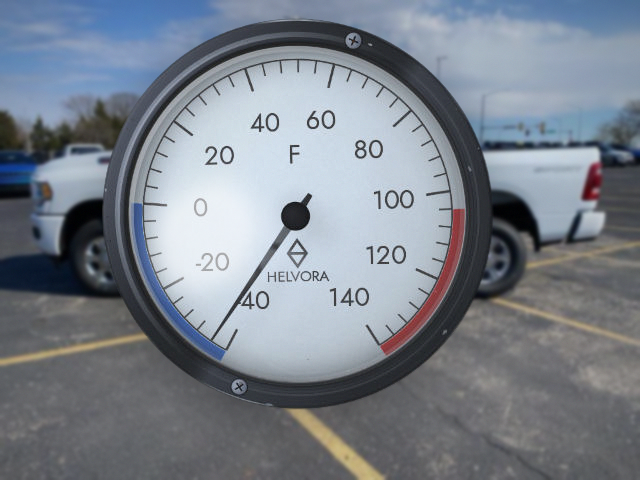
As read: -36; °F
